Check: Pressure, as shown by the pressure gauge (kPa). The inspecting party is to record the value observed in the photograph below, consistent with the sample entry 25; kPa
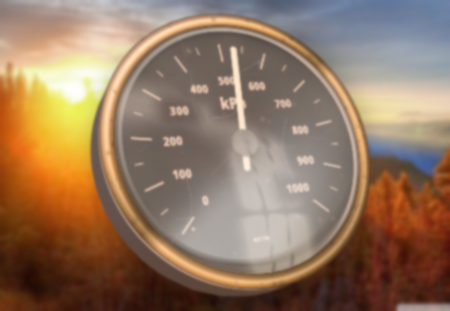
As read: 525; kPa
